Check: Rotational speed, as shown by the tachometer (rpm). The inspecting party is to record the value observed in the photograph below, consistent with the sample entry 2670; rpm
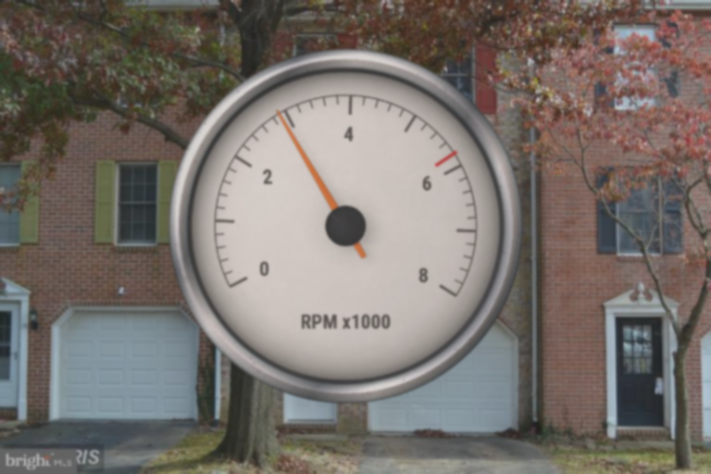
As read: 2900; rpm
